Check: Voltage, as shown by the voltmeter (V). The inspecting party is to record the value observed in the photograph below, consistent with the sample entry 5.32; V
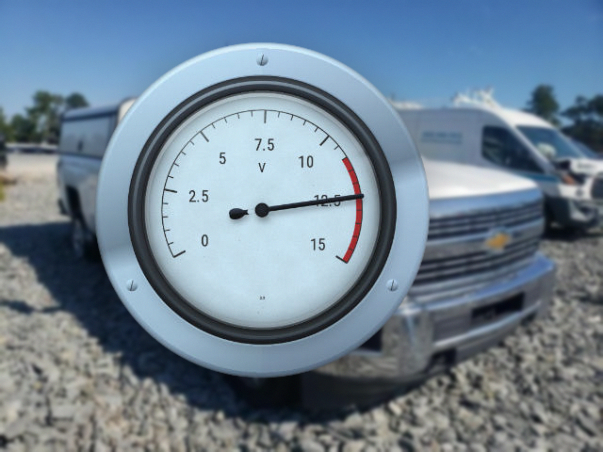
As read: 12.5; V
